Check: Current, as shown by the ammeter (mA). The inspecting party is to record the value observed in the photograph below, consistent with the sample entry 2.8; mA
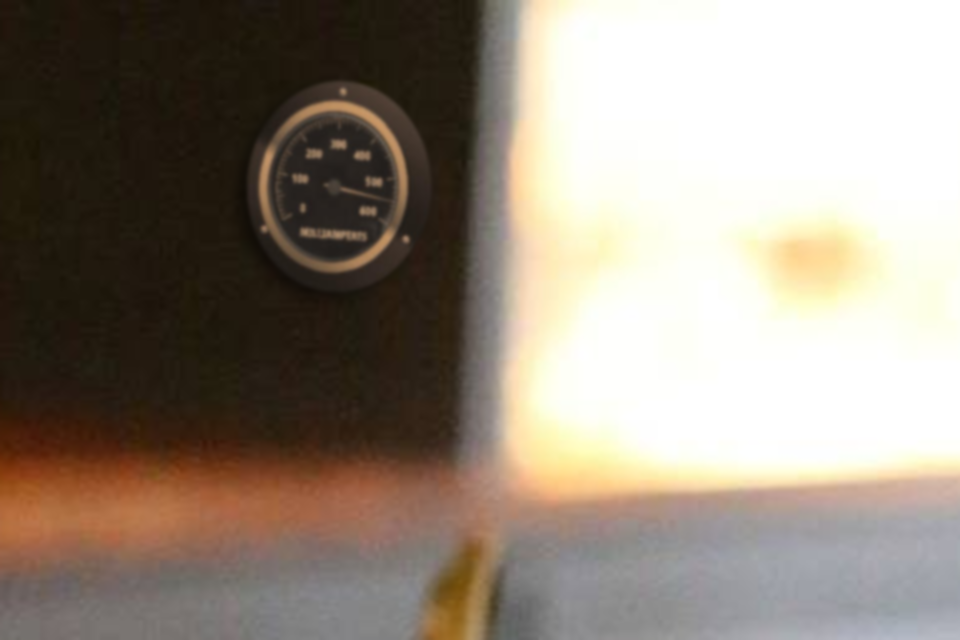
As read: 550; mA
